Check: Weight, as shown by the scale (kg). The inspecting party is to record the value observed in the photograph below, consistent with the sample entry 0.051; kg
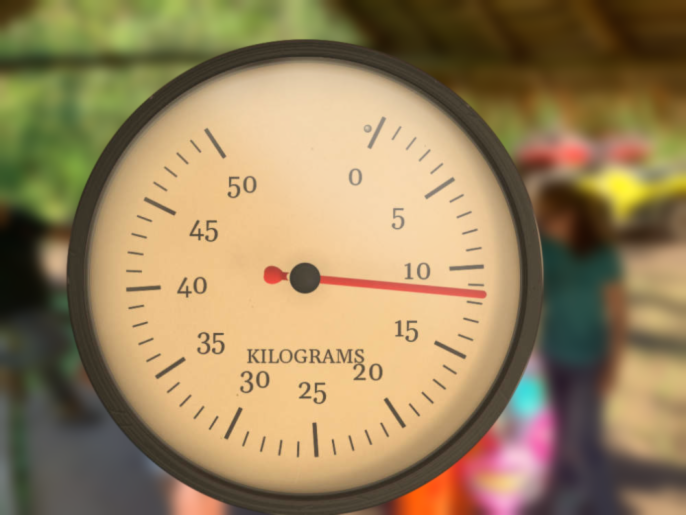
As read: 11.5; kg
